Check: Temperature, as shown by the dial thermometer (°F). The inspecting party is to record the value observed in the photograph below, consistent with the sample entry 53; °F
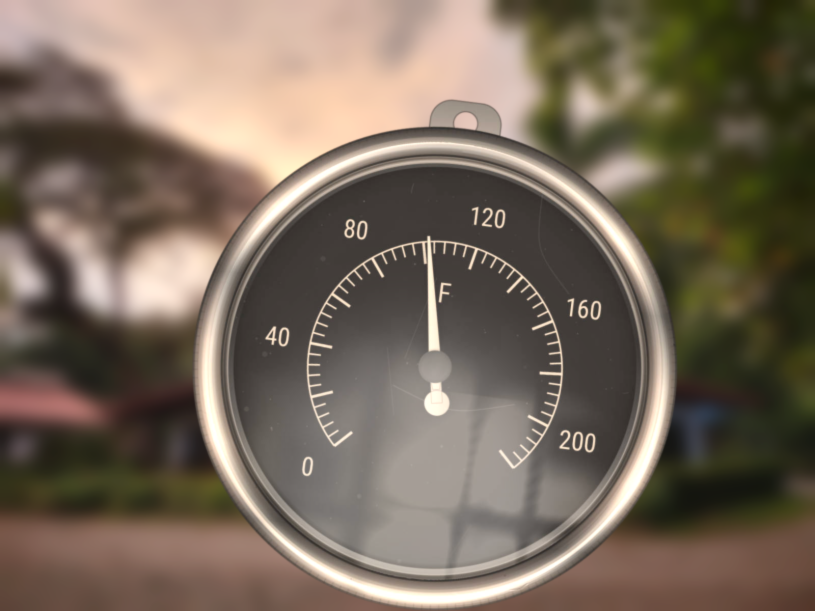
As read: 102; °F
